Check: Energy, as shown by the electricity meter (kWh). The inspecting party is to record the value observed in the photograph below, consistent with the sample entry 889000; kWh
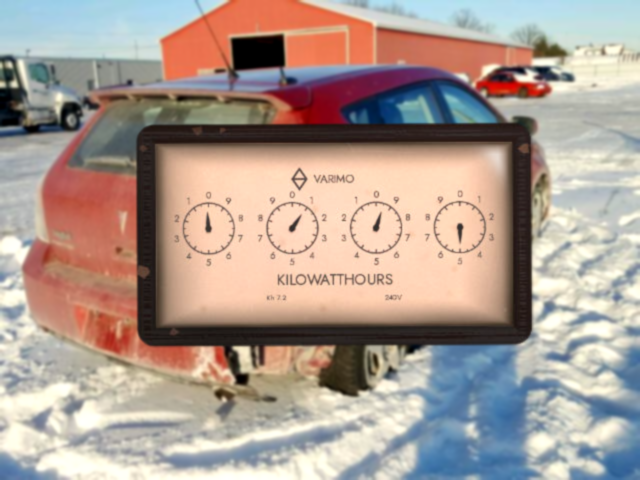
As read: 95; kWh
